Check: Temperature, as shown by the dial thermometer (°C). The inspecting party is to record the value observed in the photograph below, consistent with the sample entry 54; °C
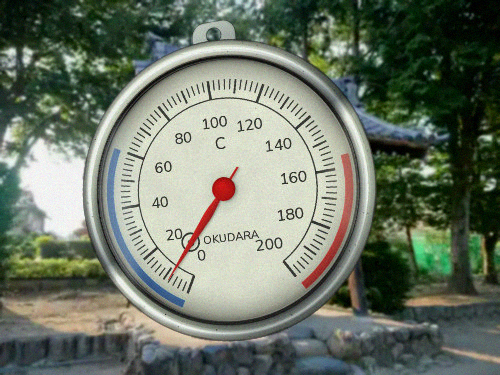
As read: 8; °C
